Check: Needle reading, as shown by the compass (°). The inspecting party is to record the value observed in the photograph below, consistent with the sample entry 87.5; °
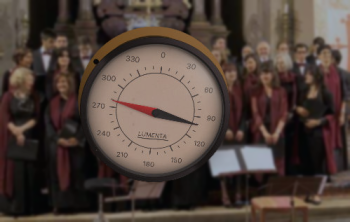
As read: 280; °
